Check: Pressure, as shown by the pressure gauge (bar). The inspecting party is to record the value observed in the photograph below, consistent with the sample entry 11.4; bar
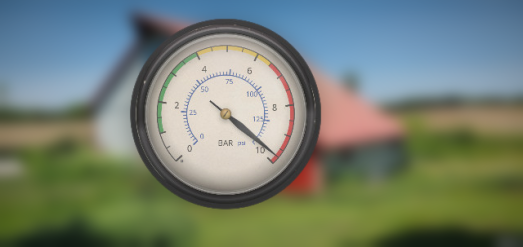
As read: 9.75; bar
